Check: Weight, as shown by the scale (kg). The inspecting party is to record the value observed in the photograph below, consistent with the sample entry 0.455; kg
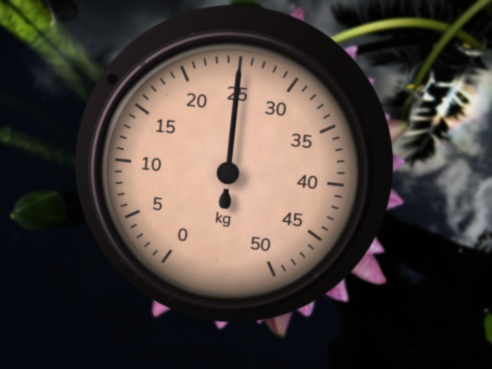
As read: 25; kg
